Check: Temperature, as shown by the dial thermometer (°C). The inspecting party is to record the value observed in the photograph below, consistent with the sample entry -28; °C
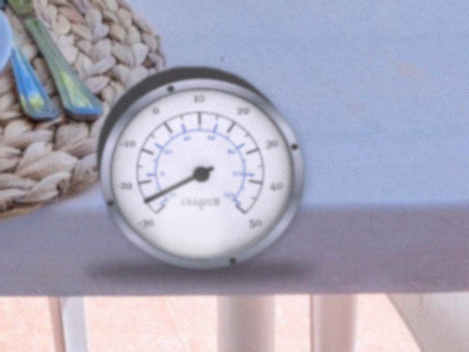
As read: -25; °C
